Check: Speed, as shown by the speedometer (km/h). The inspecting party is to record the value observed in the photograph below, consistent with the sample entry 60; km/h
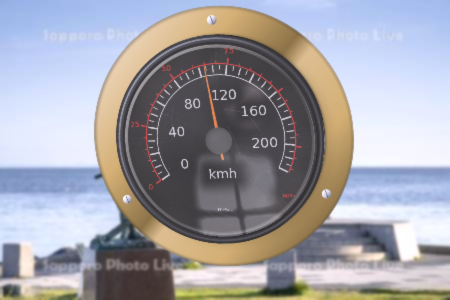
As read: 105; km/h
